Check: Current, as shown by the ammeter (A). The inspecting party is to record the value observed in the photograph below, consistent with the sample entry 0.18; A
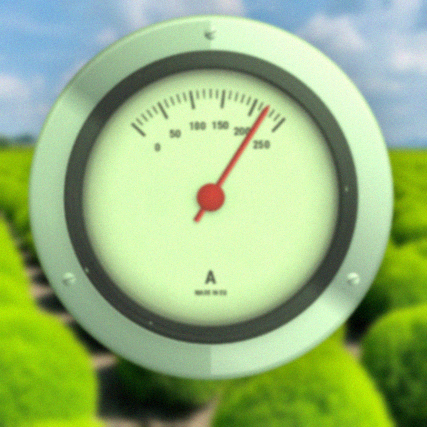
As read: 220; A
